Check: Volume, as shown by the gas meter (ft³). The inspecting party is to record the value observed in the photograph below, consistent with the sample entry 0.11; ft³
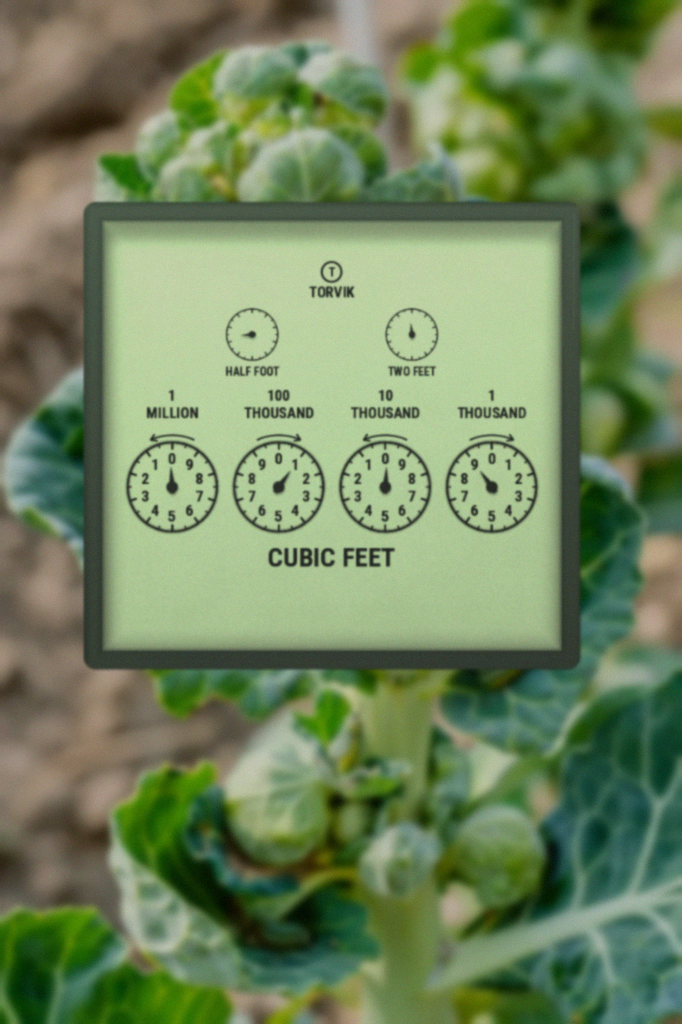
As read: 9900; ft³
